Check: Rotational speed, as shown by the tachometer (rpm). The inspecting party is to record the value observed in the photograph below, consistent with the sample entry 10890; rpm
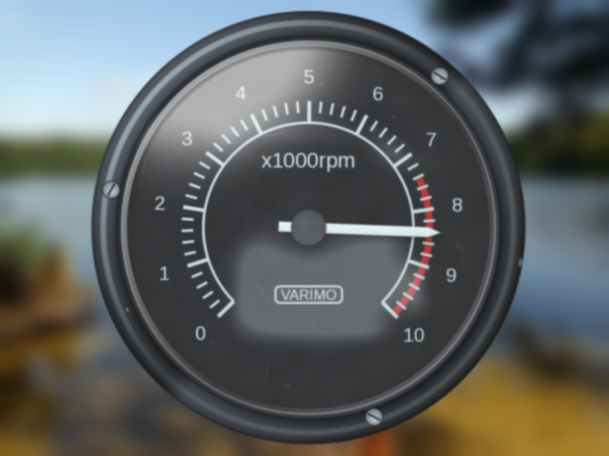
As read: 8400; rpm
